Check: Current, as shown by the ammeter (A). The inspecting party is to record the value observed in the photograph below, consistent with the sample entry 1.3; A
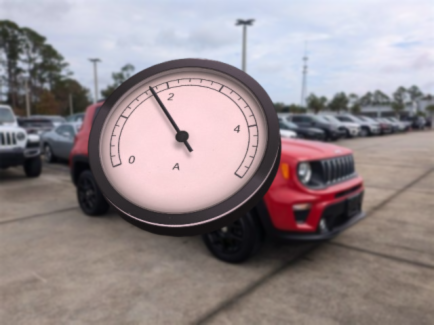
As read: 1.7; A
